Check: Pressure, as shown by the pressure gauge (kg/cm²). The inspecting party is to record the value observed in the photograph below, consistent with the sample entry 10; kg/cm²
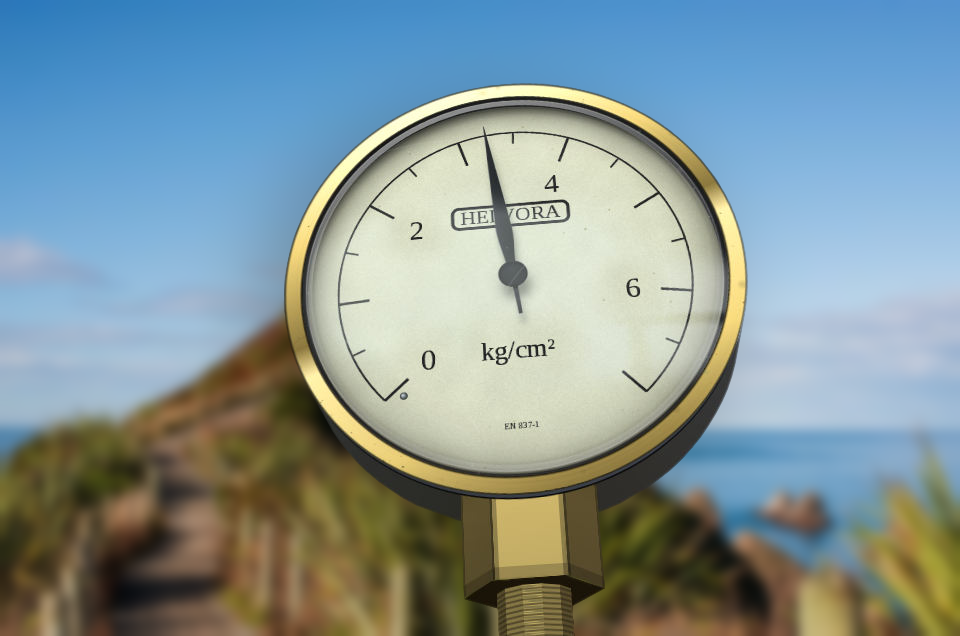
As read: 3.25; kg/cm²
